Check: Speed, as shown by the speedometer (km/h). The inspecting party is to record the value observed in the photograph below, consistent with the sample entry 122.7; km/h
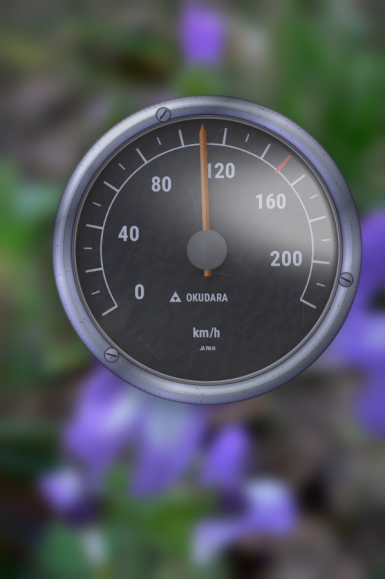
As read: 110; km/h
